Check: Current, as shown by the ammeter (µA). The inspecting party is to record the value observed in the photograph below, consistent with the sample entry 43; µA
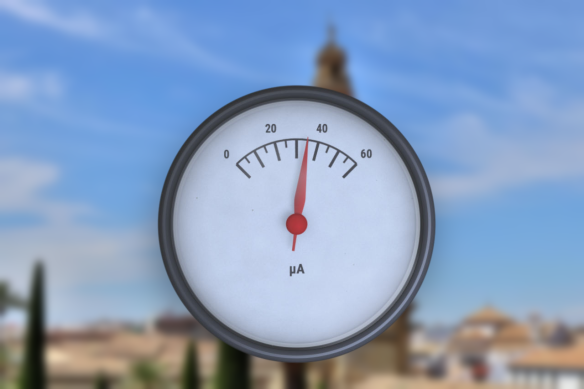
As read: 35; µA
